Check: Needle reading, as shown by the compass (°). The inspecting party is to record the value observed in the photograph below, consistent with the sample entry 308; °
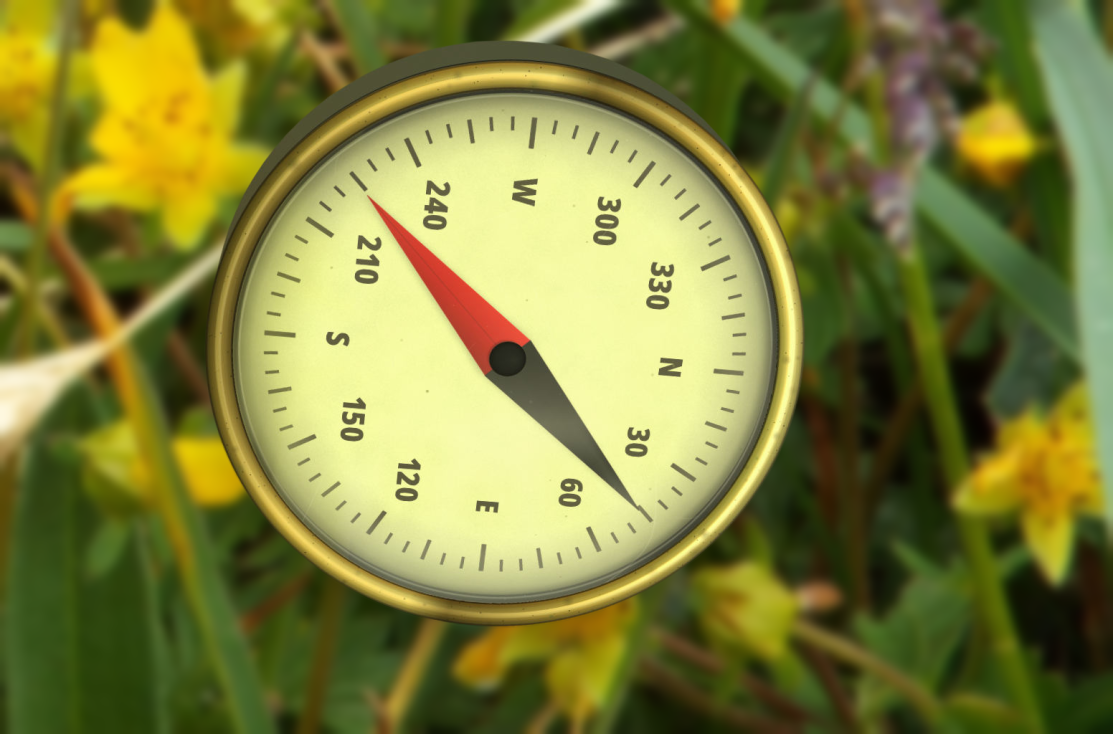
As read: 225; °
